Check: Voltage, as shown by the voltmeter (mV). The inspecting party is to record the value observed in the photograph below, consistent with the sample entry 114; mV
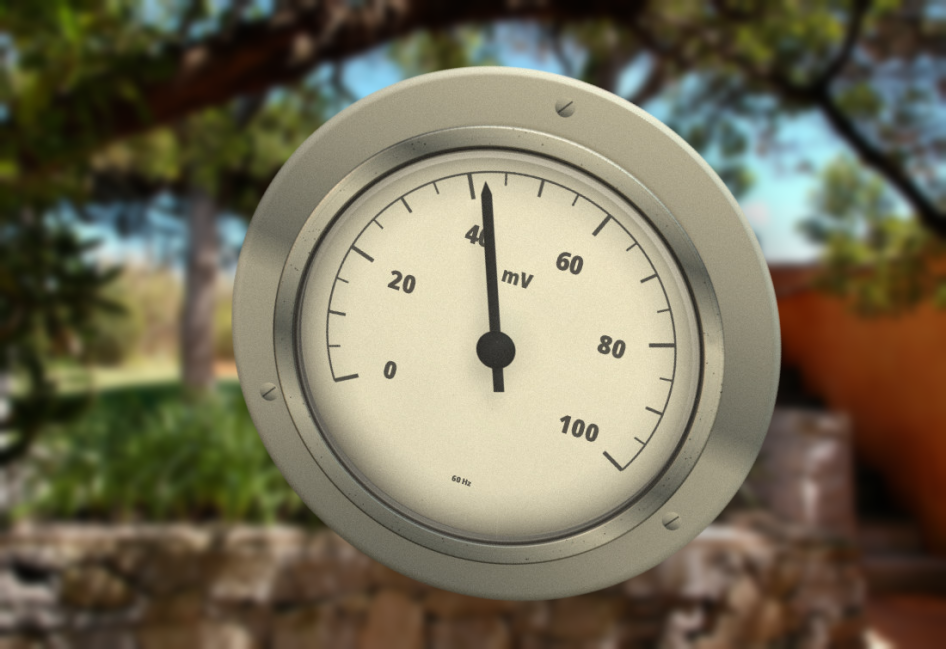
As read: 42.5; mV
